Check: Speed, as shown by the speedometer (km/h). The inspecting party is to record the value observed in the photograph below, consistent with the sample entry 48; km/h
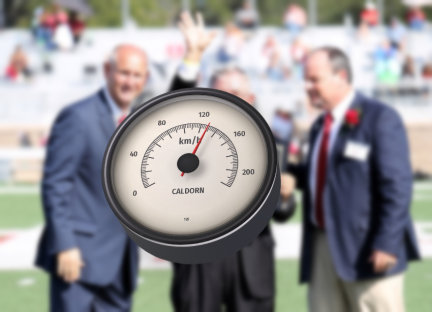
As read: 130; km/h
